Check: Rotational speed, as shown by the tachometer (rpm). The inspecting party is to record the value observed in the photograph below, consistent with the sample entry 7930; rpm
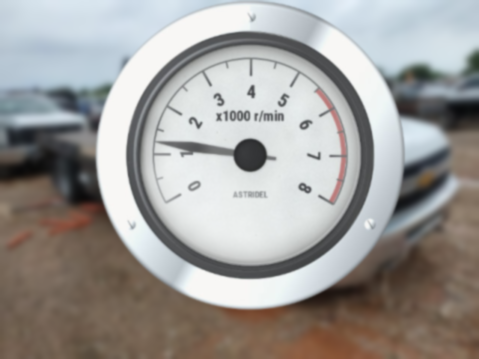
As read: 1250; rpm
